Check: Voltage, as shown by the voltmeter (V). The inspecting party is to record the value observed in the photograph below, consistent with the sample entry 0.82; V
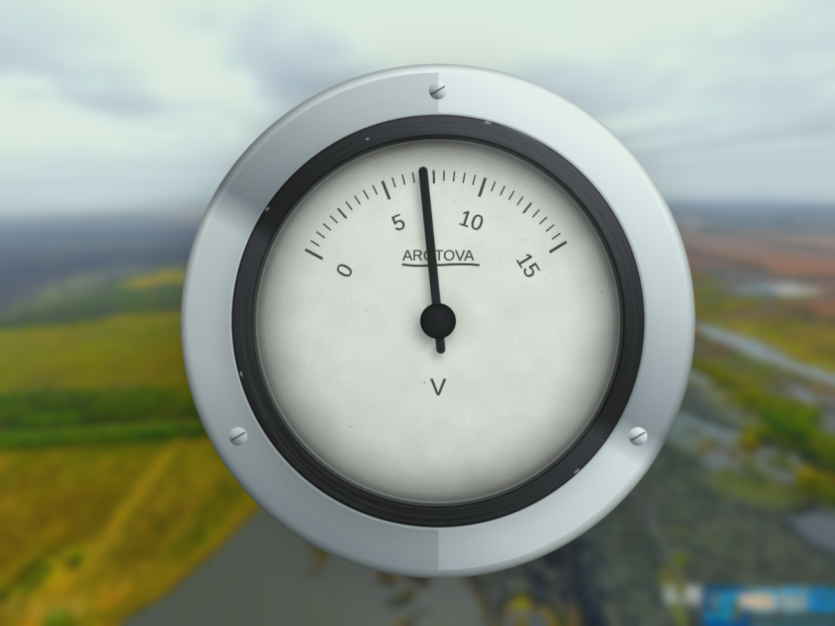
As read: 7; V
